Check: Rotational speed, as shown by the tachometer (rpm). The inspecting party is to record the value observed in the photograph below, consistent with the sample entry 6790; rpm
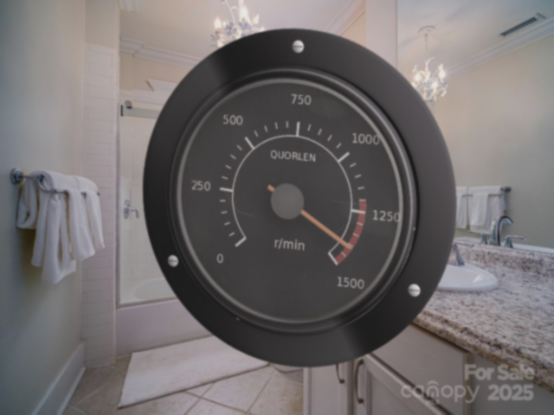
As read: 1400; rpm
